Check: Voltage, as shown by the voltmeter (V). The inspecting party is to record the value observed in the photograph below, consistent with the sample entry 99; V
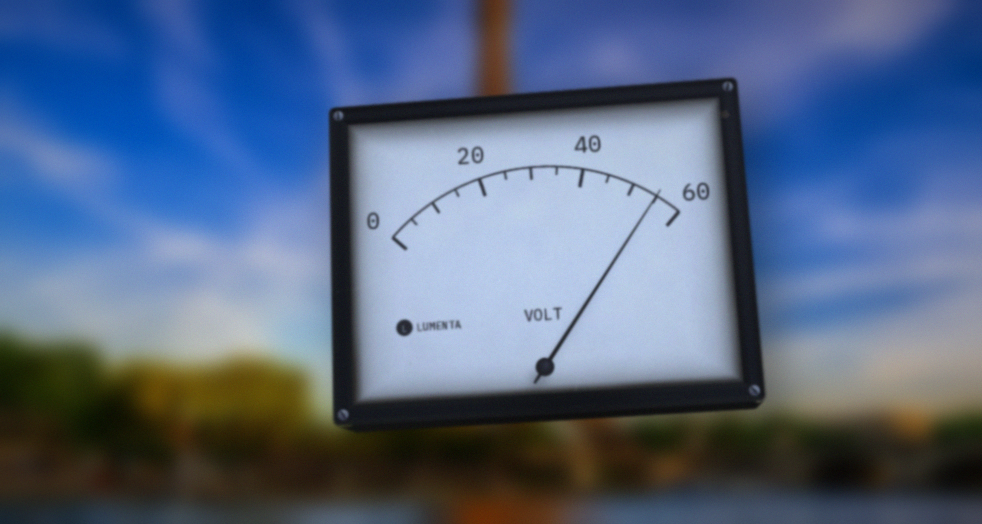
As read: 55; V
